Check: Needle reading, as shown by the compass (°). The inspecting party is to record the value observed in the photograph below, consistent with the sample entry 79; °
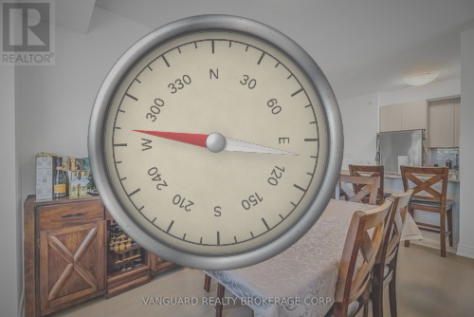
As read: 280; °
